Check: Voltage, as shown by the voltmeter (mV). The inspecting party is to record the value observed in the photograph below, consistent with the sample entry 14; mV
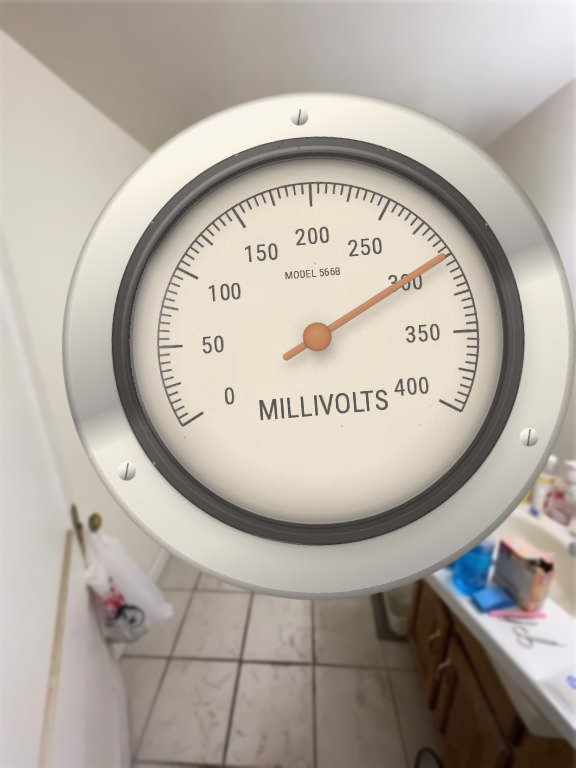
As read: 300; mV
